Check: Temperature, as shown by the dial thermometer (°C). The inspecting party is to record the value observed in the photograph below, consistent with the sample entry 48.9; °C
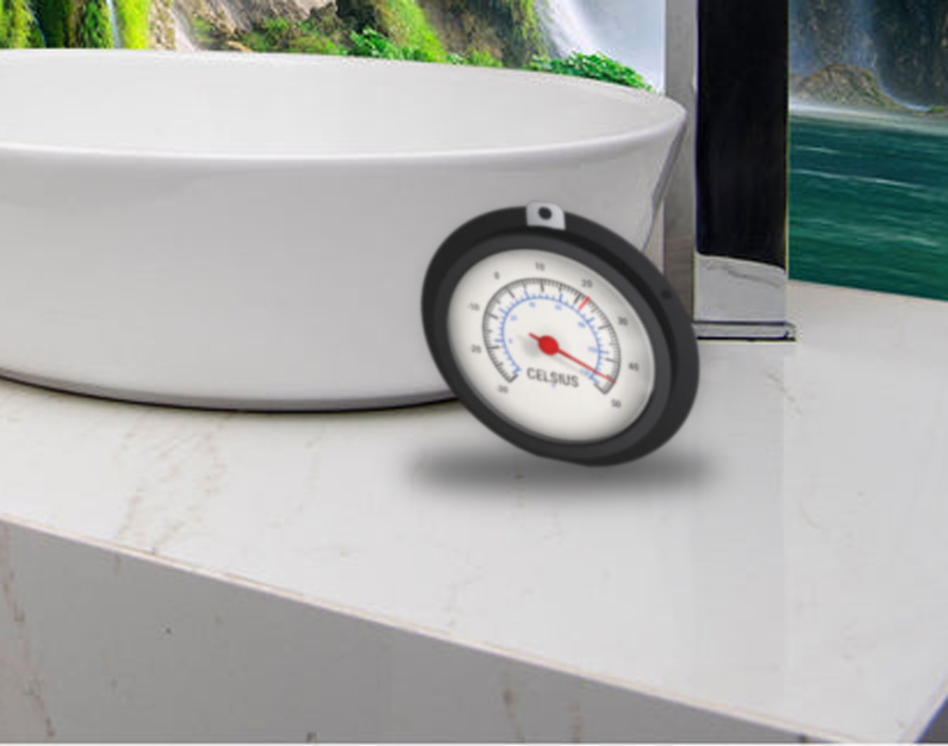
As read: 45; °C
